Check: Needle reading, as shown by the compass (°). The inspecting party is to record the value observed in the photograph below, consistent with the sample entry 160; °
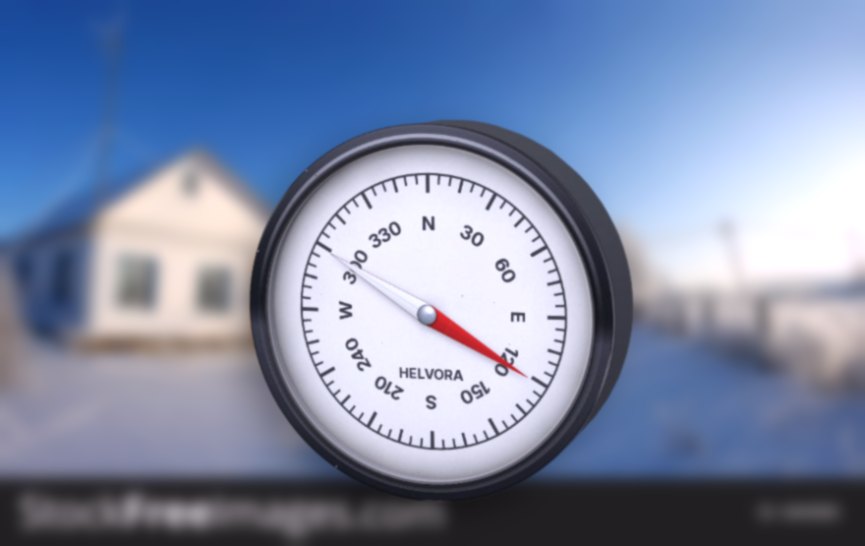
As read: 120; °
